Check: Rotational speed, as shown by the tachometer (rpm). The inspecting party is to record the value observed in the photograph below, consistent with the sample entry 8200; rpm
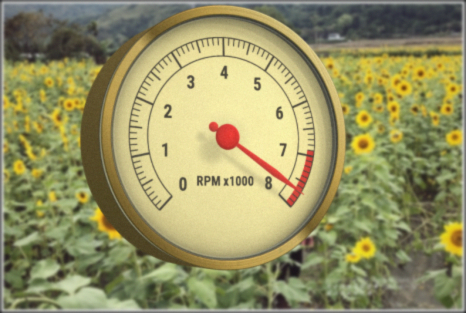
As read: 7700; rpm
